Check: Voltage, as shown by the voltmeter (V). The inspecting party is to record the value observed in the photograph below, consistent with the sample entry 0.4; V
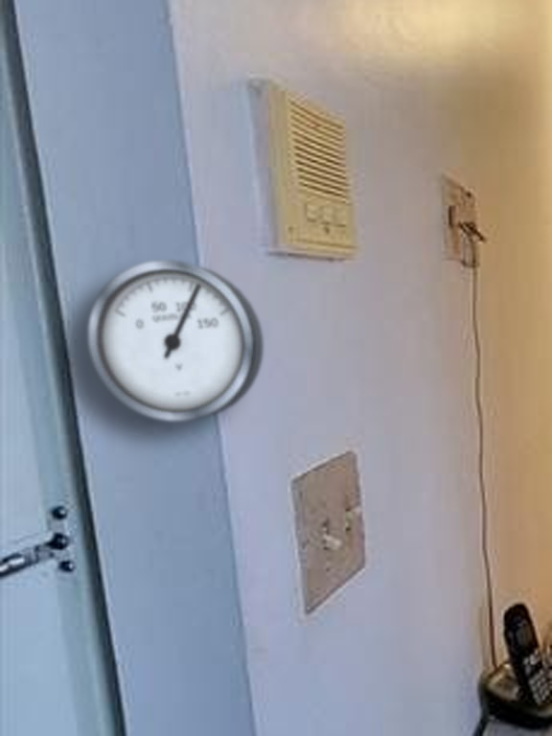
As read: 110; V
